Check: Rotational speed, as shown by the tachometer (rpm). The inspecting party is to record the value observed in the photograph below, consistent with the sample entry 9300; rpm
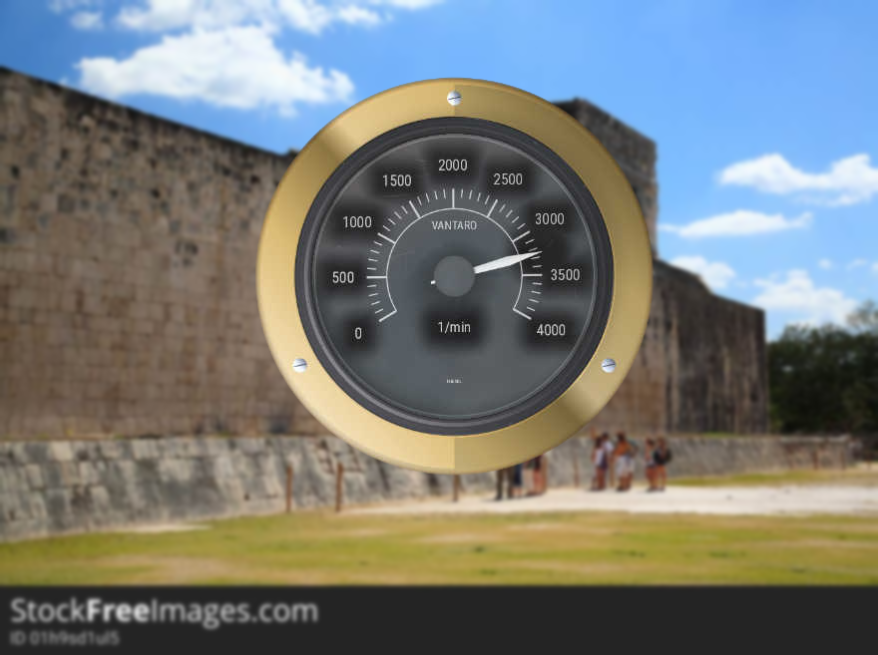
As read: 3250; rpm
